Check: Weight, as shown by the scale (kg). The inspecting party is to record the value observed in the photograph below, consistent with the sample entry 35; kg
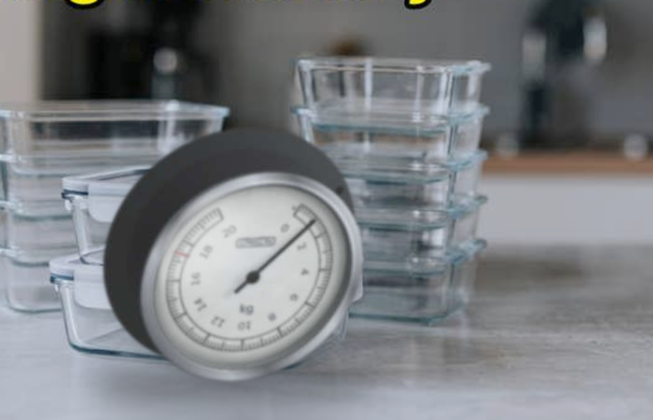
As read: 1; kg
